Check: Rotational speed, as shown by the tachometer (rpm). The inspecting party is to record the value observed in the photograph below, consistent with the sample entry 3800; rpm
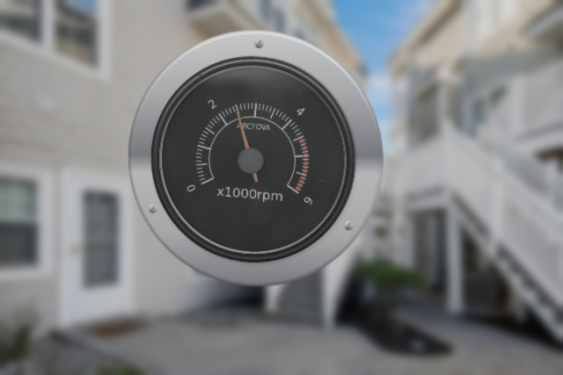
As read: 2500; rpm
